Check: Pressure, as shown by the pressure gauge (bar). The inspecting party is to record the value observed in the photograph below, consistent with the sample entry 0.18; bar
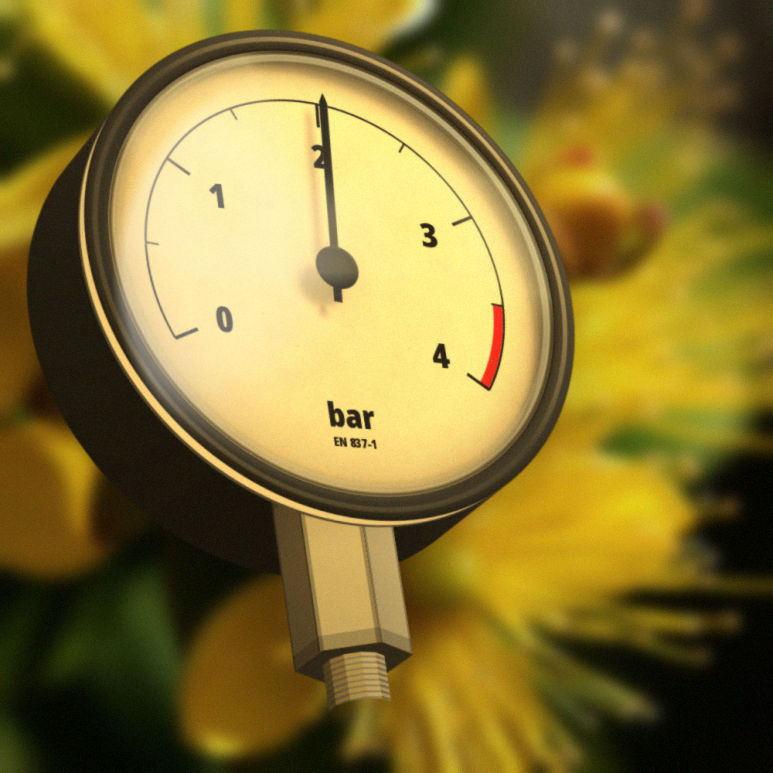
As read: 2; bar
